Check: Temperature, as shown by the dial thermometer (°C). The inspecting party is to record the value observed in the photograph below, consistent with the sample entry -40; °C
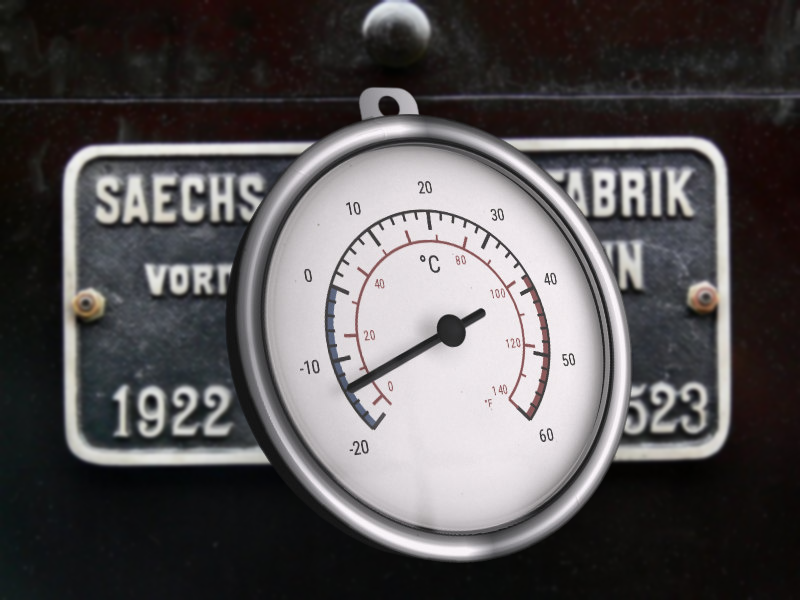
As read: -14; °C
